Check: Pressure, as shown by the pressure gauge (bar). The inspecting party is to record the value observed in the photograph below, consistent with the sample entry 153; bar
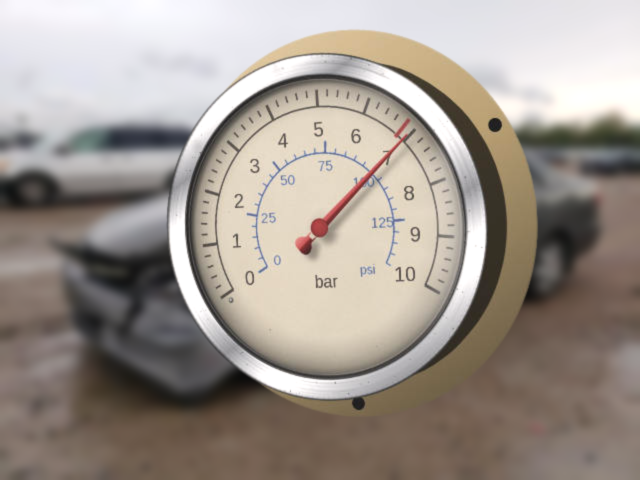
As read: 7; bar
